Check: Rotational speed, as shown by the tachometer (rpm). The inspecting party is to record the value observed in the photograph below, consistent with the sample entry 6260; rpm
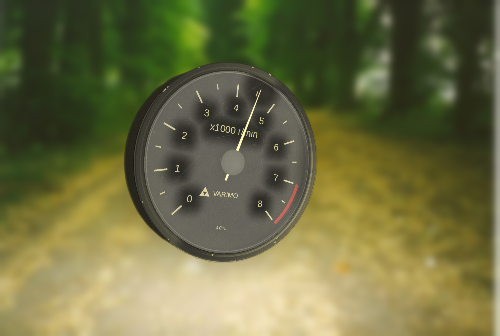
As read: 4500; rpm
